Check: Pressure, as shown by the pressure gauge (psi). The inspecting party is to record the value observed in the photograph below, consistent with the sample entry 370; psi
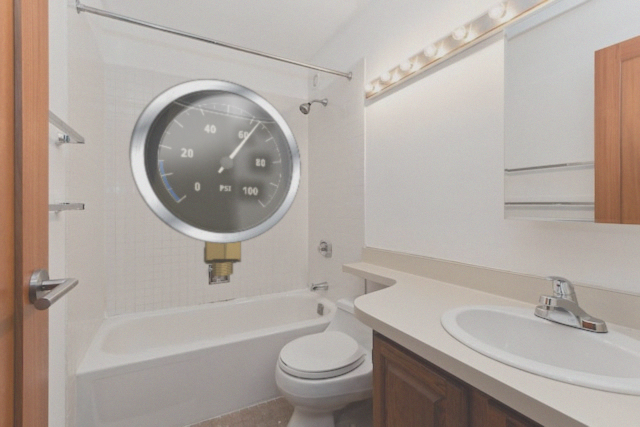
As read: 62.5; psi
